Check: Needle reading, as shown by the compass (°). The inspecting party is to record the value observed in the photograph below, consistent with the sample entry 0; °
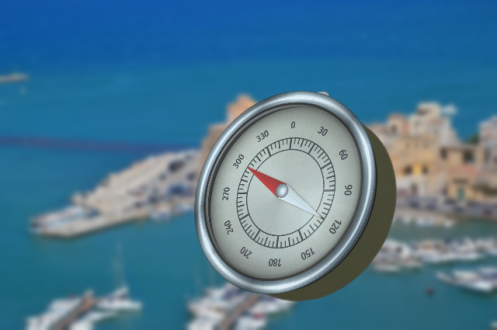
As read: 300; °
